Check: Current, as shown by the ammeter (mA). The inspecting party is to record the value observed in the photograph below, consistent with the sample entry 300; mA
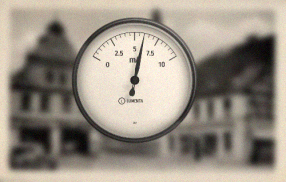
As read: 6; mA
